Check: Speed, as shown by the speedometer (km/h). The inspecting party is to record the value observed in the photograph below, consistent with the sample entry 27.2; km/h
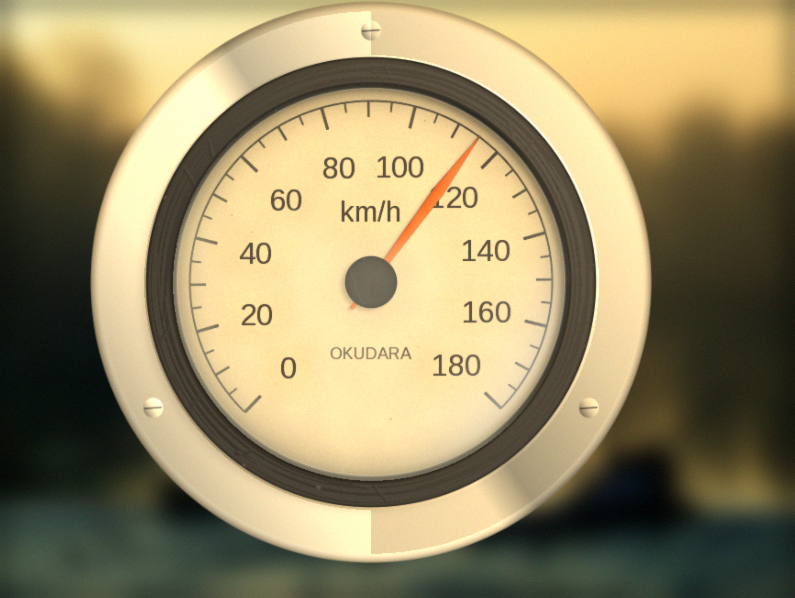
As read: 115; km/h
